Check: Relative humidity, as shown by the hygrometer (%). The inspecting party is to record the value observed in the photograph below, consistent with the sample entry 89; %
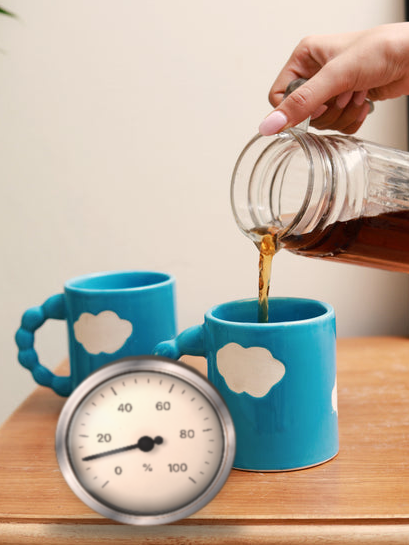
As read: 12; %
